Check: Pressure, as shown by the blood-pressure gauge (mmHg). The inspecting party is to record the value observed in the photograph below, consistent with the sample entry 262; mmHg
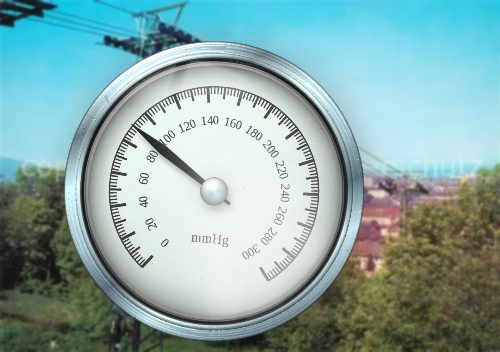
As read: 90; mmHg
